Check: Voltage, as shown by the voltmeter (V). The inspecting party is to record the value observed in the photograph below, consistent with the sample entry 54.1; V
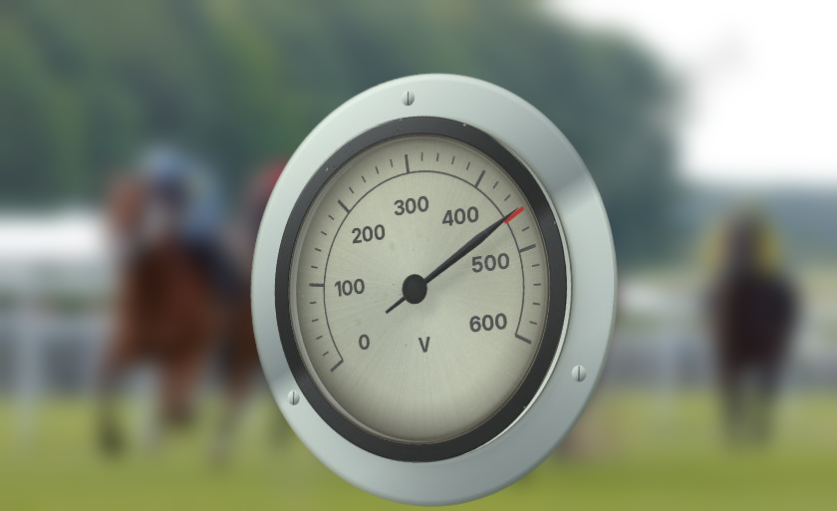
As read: 460; V
